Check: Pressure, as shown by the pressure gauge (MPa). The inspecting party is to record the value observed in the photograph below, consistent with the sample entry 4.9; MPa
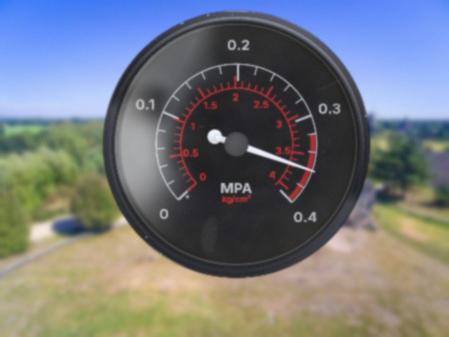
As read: 0.36; MPa
